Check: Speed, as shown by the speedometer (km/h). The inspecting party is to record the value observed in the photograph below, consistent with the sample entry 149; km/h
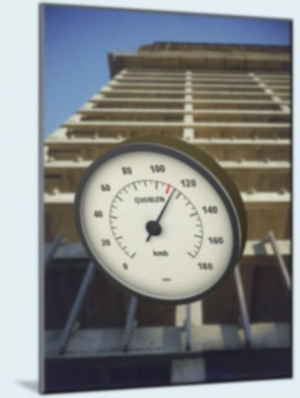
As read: 115; km/h
